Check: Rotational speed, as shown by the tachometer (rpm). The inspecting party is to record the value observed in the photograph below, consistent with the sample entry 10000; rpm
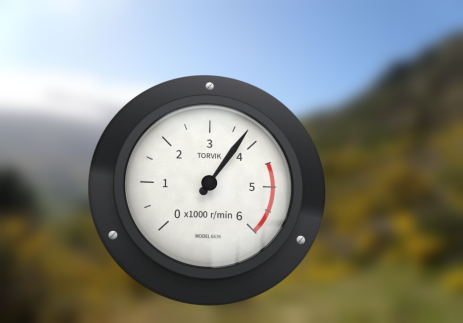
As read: 3750; rpm
